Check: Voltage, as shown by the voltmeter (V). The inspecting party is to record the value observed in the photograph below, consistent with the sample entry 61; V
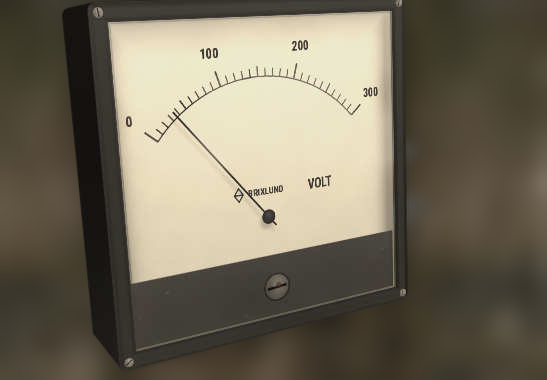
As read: 35; V
